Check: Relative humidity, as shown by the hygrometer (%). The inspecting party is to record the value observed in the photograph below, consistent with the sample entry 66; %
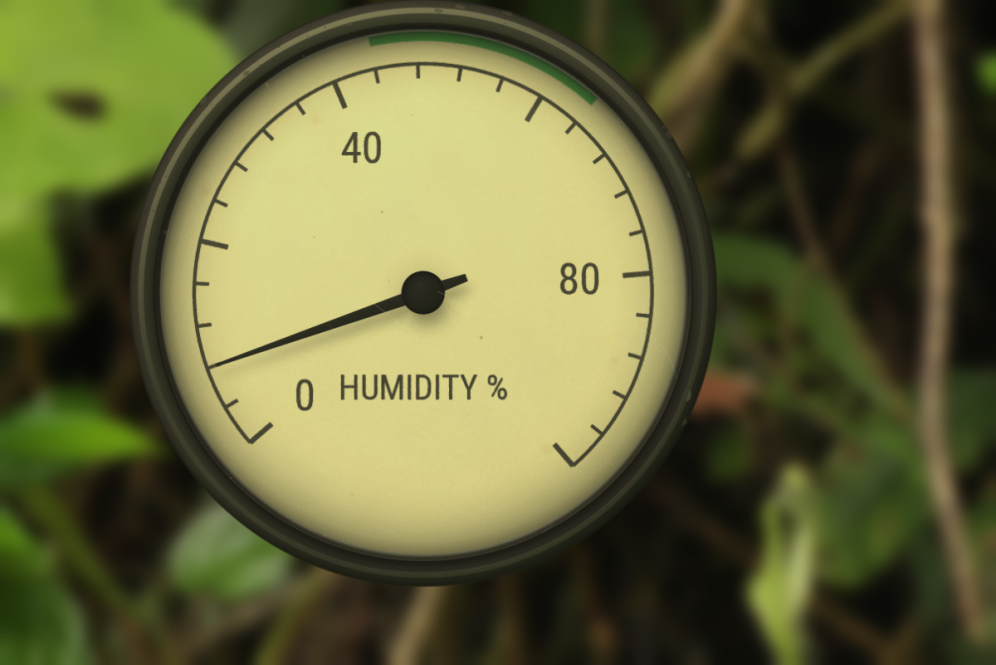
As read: 8; %
